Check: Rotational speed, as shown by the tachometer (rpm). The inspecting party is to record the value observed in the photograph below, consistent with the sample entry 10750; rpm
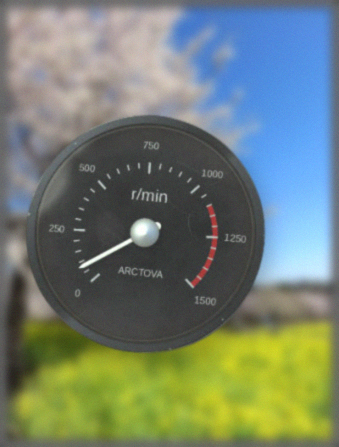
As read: 75; rpm
